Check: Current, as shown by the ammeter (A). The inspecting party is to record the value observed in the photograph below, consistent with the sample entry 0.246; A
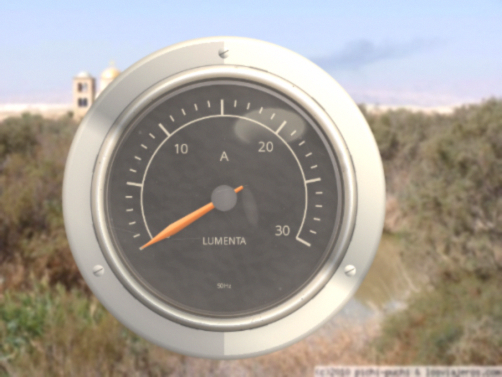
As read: 0; A
